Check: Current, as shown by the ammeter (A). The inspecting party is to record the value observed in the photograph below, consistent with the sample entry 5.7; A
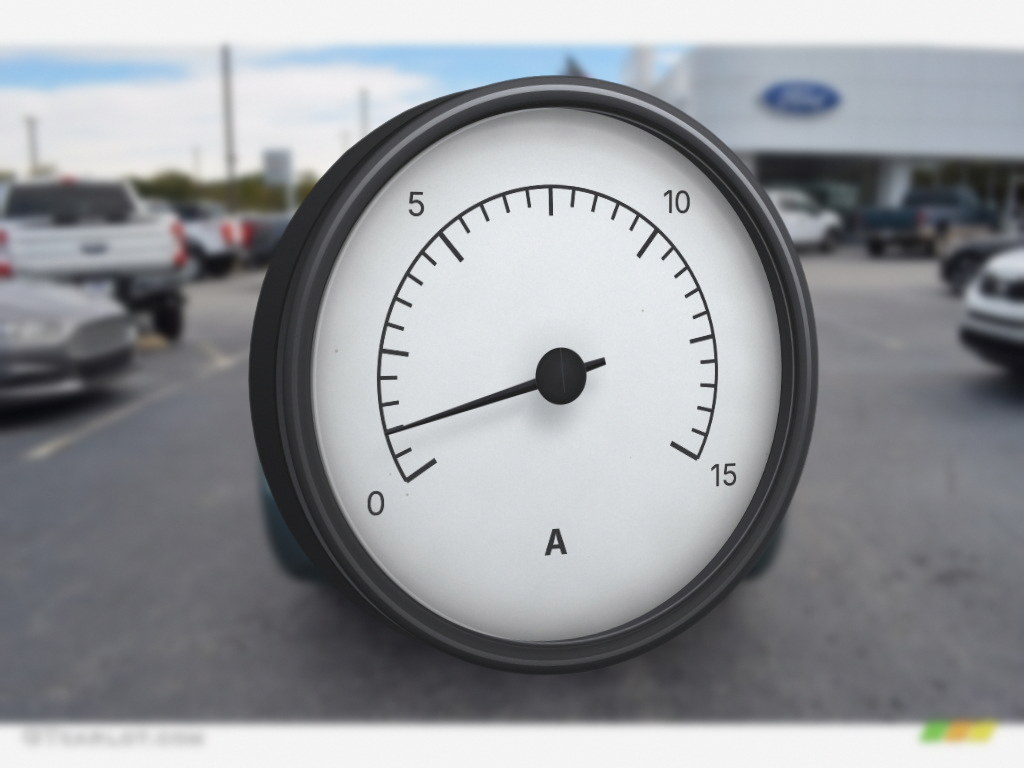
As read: 1; A
